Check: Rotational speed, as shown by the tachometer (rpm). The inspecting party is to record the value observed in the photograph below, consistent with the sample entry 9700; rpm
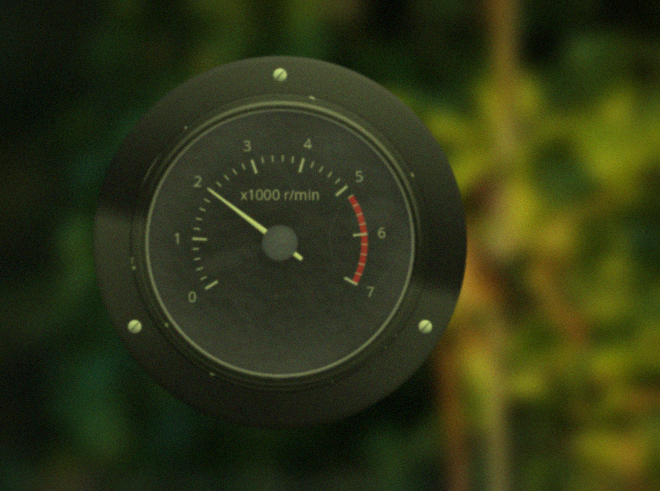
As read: 2000; rpm
